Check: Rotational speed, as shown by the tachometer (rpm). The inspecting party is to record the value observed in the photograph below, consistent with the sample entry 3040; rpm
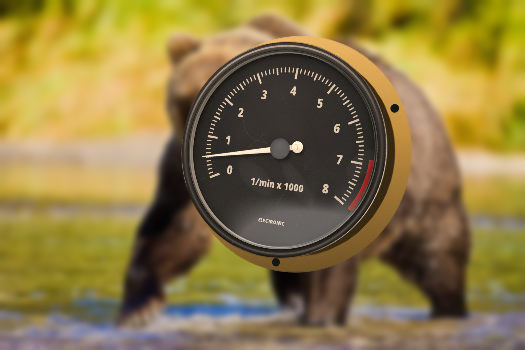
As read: 500; rpm
